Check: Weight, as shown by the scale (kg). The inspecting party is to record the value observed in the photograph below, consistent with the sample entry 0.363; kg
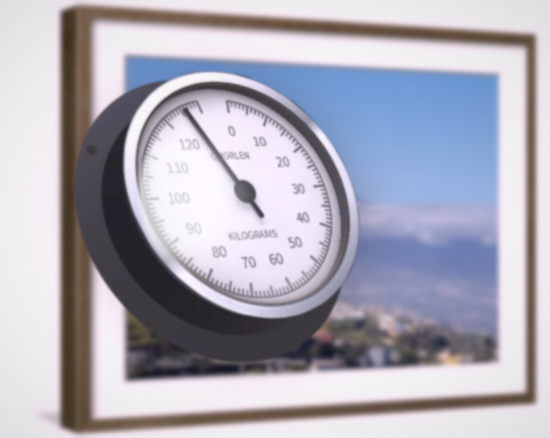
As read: 125; kg
